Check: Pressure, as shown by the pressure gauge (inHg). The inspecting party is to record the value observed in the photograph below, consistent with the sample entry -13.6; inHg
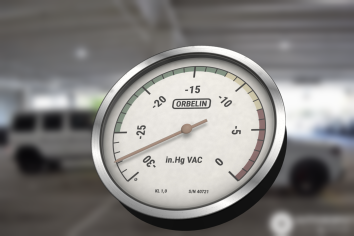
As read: -28; inHg
